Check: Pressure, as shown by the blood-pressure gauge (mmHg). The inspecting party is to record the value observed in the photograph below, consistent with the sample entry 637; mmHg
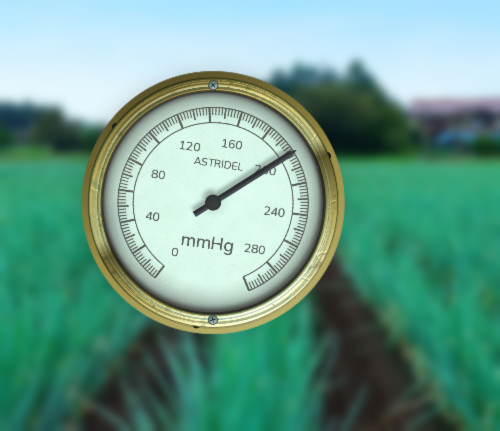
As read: 200; mmHg
